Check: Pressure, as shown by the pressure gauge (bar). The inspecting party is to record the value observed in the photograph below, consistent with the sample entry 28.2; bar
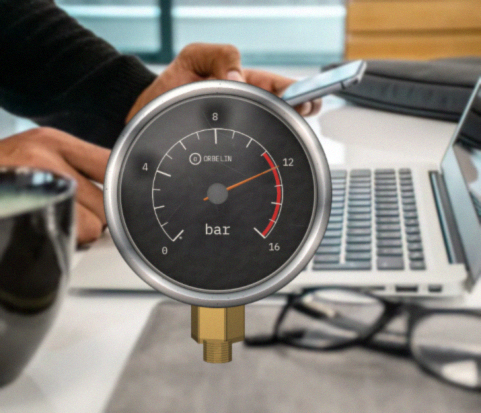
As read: 12; bar
